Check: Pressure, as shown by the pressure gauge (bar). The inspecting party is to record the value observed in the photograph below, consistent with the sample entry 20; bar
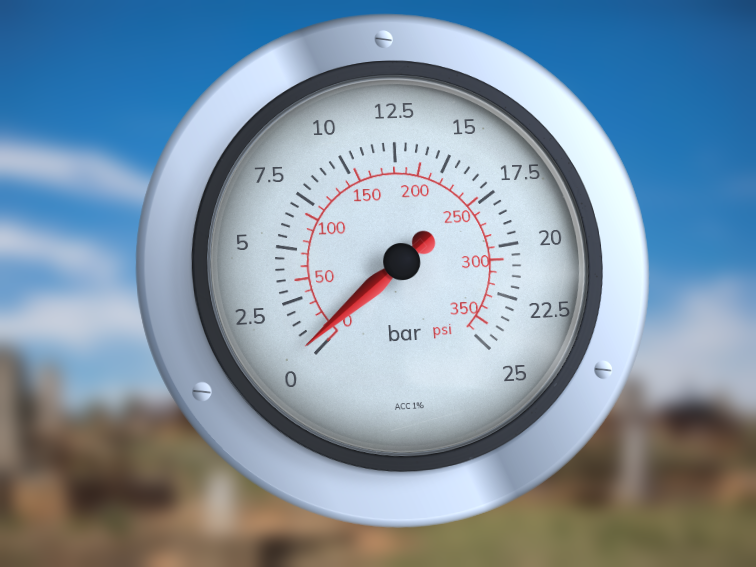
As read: 0.5; bar
